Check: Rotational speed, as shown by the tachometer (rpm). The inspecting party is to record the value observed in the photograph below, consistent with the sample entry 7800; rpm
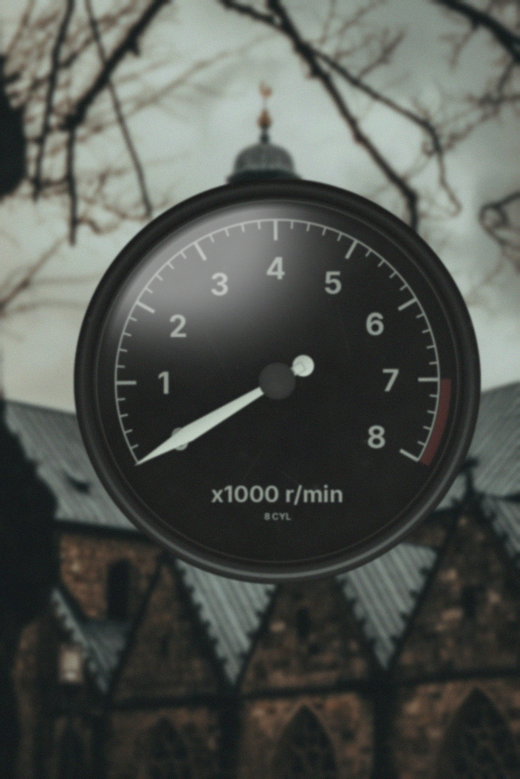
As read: 0; rpm
